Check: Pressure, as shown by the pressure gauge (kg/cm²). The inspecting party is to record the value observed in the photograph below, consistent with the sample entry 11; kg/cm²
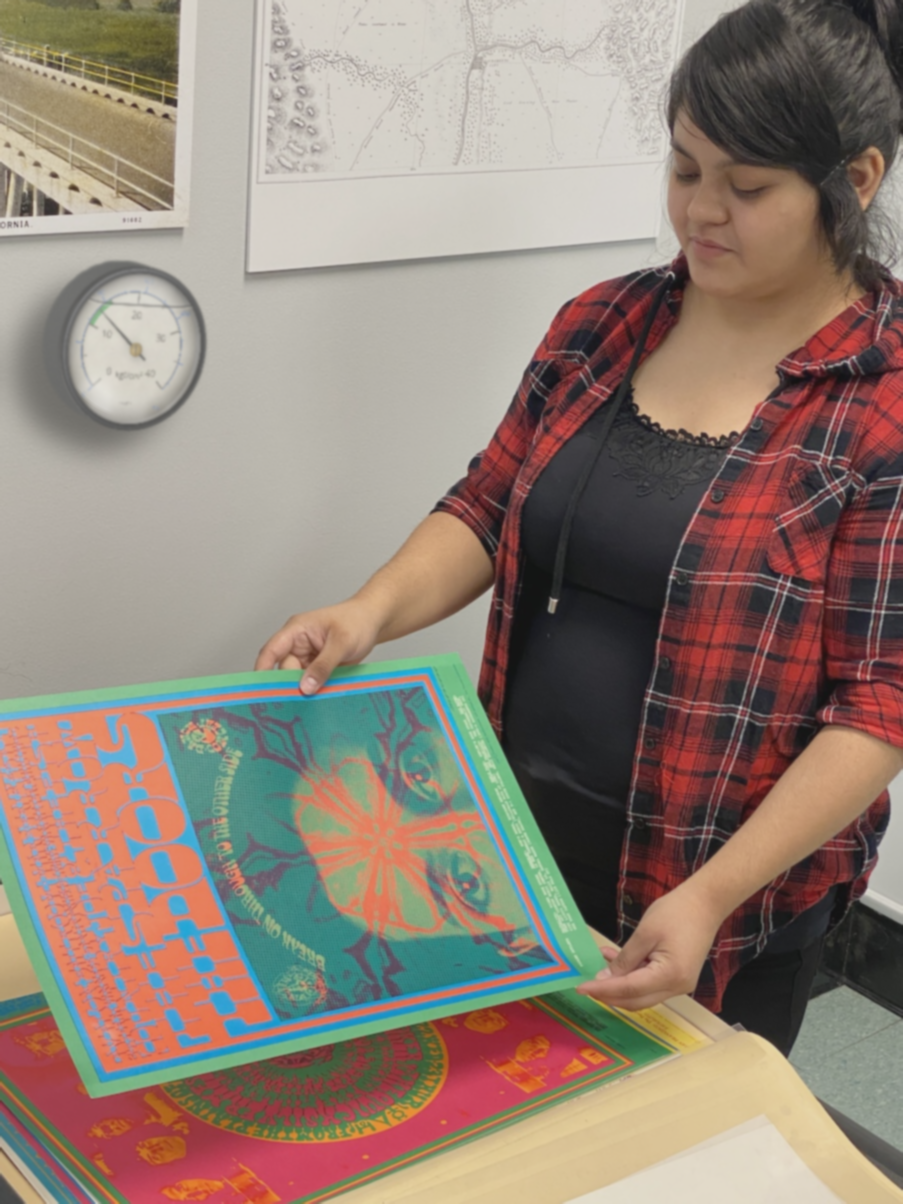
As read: 12.5; kg/cm²
